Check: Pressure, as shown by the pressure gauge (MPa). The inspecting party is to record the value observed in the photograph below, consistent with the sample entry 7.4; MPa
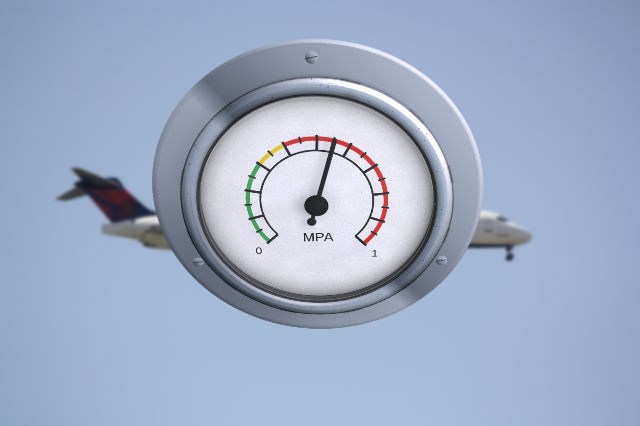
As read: 0.55; MPa
